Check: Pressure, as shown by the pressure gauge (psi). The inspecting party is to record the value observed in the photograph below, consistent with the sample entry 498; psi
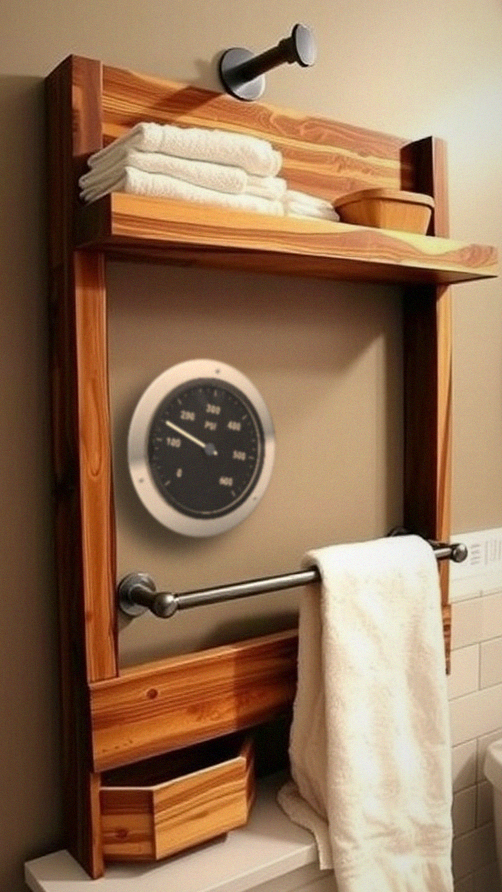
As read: 140; psi
